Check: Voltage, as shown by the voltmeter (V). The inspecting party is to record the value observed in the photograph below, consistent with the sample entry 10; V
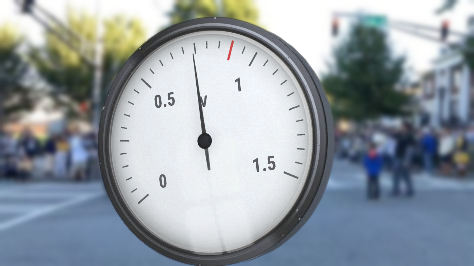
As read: 0.75; V
